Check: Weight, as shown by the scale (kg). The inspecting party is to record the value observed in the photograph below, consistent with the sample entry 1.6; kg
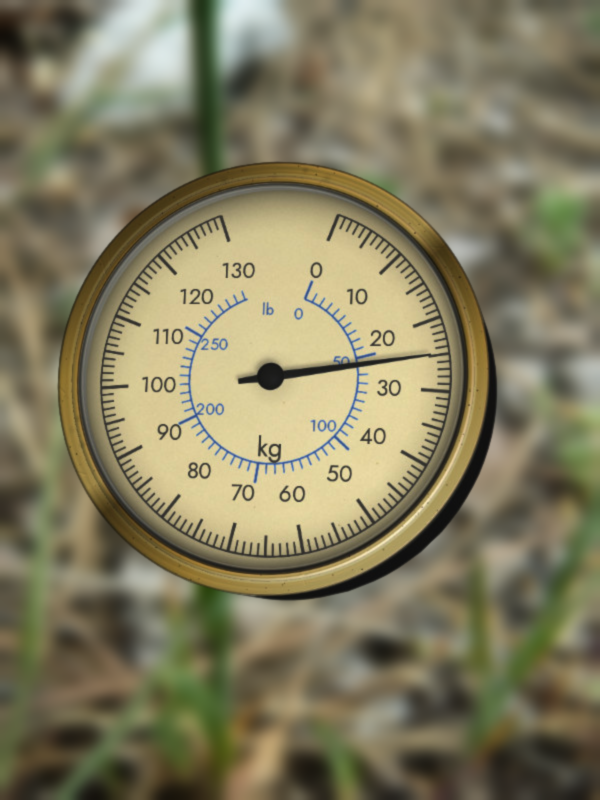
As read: 25; kg
